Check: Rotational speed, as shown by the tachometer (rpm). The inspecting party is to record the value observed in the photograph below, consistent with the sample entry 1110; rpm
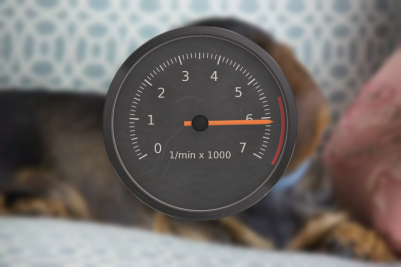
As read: 6100; rpm
